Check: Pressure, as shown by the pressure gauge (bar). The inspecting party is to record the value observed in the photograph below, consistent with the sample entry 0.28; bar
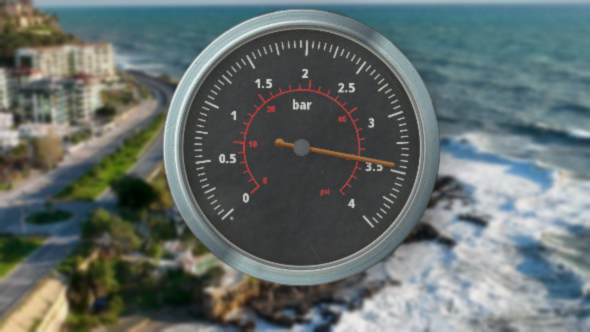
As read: 3.45; bar
